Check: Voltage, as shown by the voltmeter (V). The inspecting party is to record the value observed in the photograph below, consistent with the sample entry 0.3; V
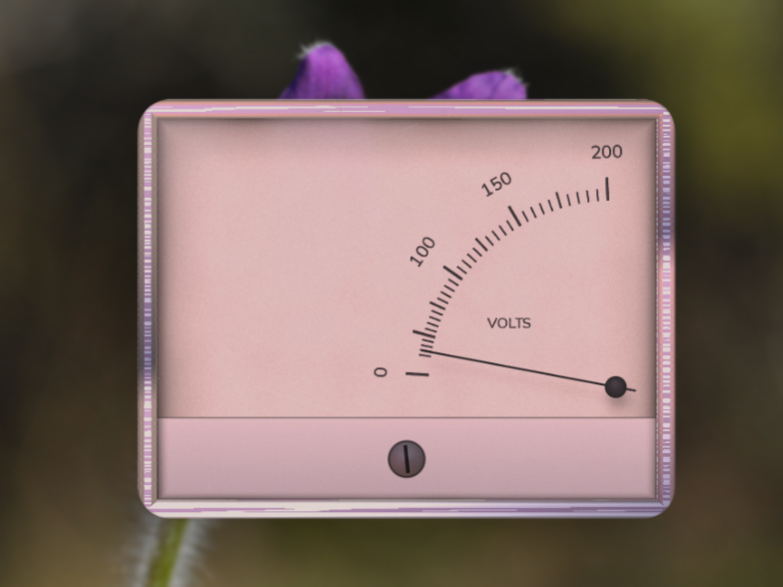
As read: 35; V
